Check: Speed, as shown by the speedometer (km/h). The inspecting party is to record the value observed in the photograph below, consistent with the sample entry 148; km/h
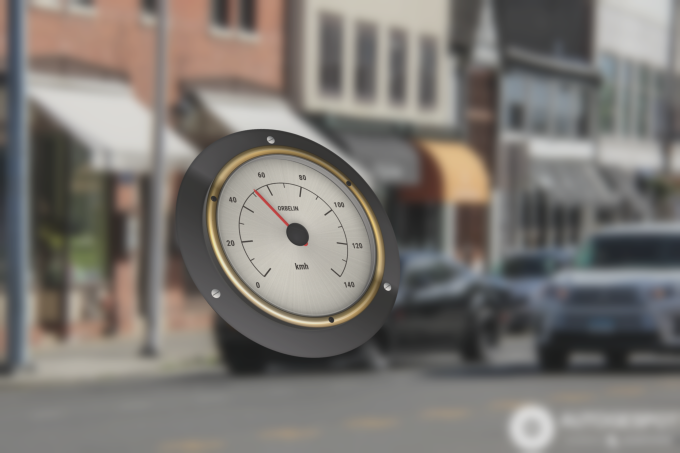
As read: 50; km/h
